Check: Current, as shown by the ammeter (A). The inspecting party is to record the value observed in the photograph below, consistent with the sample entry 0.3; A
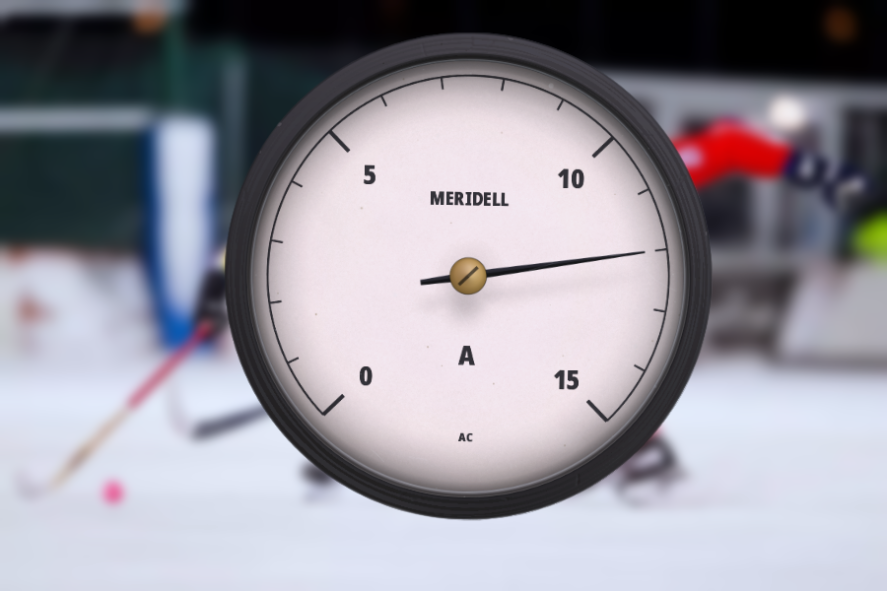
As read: 12; A
